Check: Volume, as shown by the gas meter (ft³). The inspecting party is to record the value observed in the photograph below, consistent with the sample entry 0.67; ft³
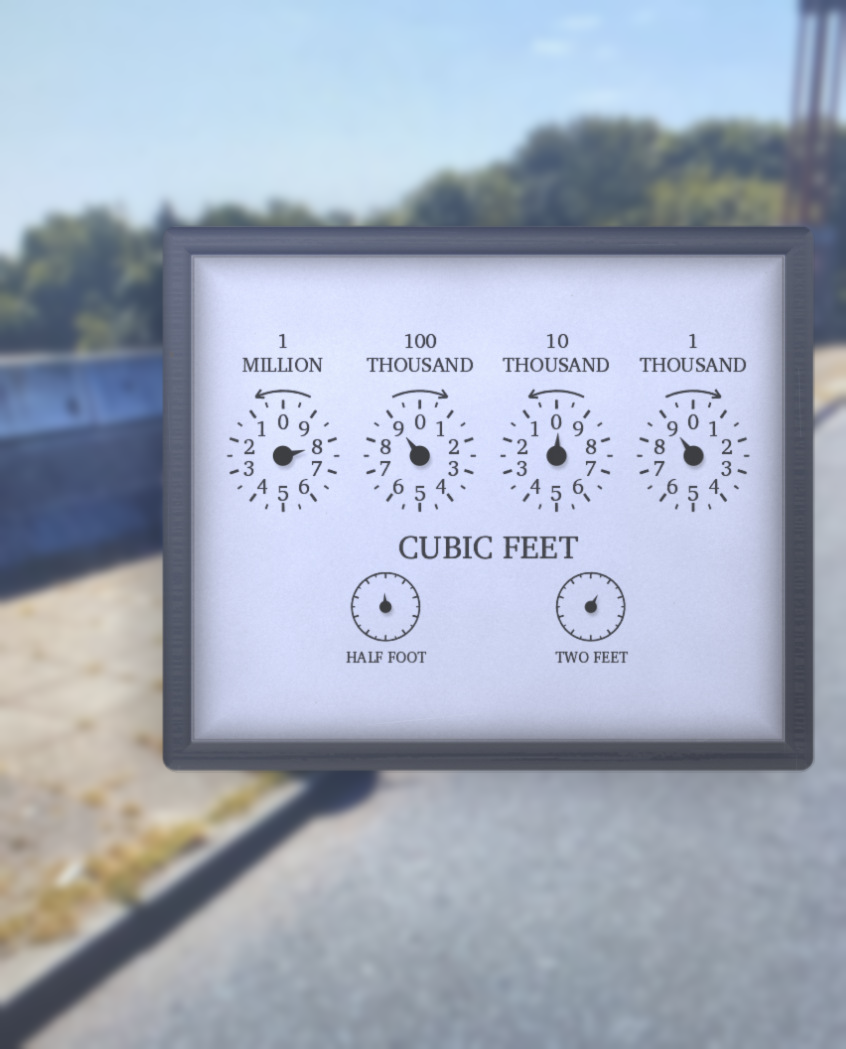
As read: 789900; ft³
